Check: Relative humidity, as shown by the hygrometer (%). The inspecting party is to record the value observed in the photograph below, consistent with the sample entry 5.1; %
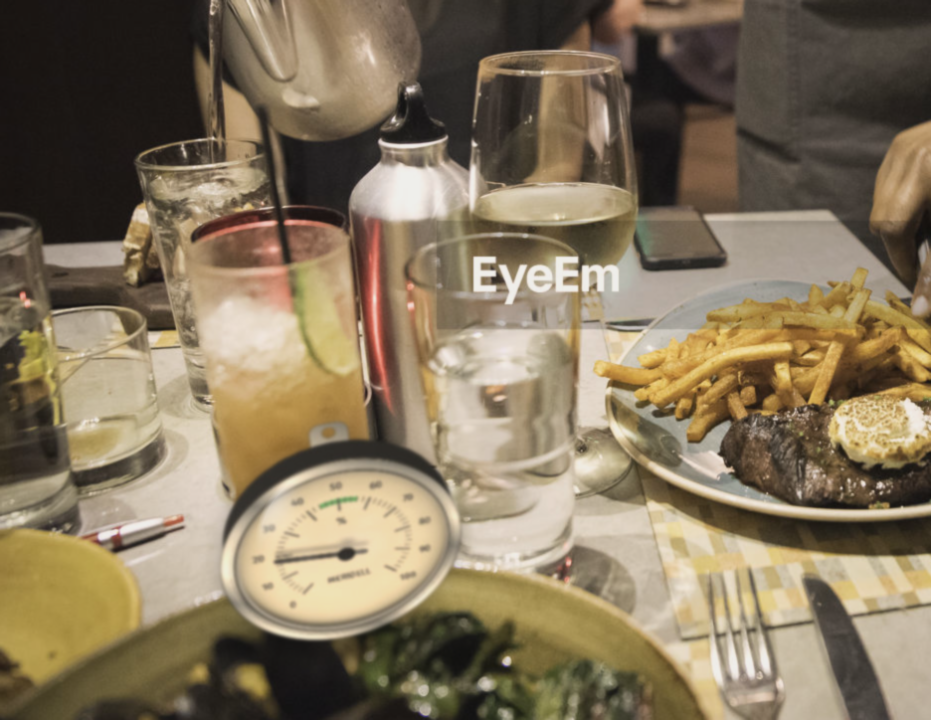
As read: 20; %
